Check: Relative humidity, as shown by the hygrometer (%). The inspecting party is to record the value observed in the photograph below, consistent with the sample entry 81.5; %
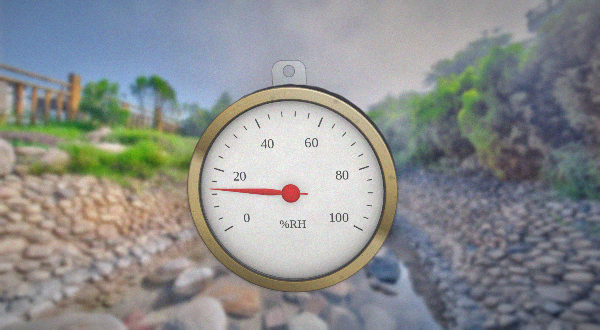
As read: 14; %
